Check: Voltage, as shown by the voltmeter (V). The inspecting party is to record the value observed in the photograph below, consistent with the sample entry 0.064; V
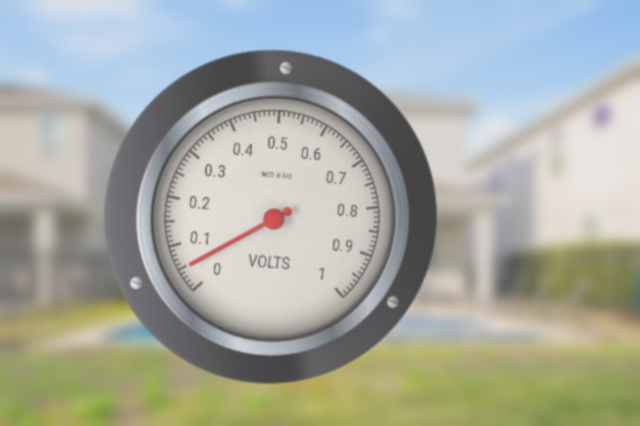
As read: 0.05; V
